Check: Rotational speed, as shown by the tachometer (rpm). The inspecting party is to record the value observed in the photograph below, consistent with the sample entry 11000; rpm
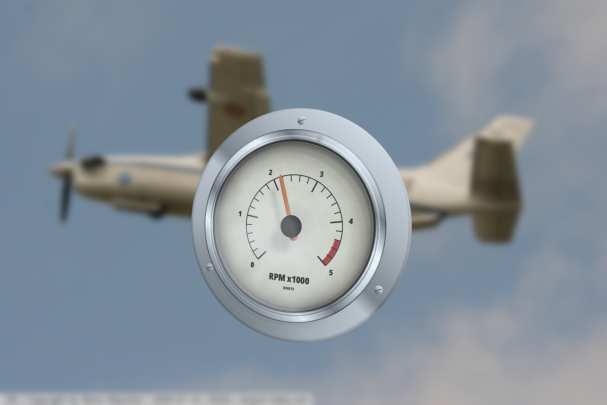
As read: 2200; rpm
